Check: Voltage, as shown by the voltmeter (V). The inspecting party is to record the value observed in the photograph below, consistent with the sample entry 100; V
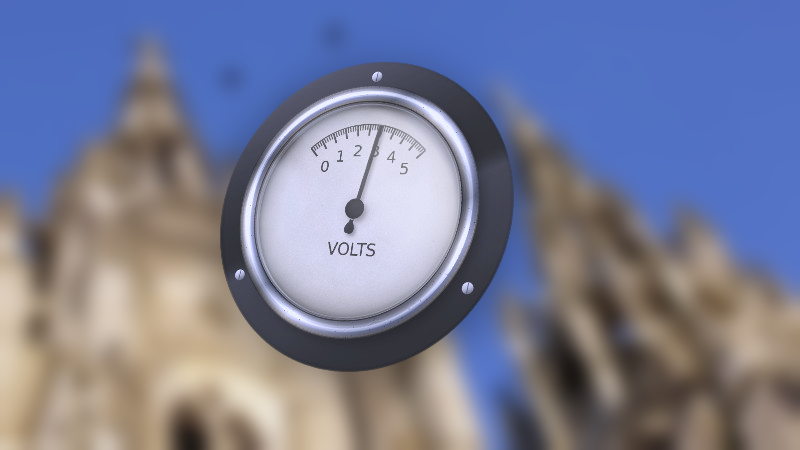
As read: 3; V
